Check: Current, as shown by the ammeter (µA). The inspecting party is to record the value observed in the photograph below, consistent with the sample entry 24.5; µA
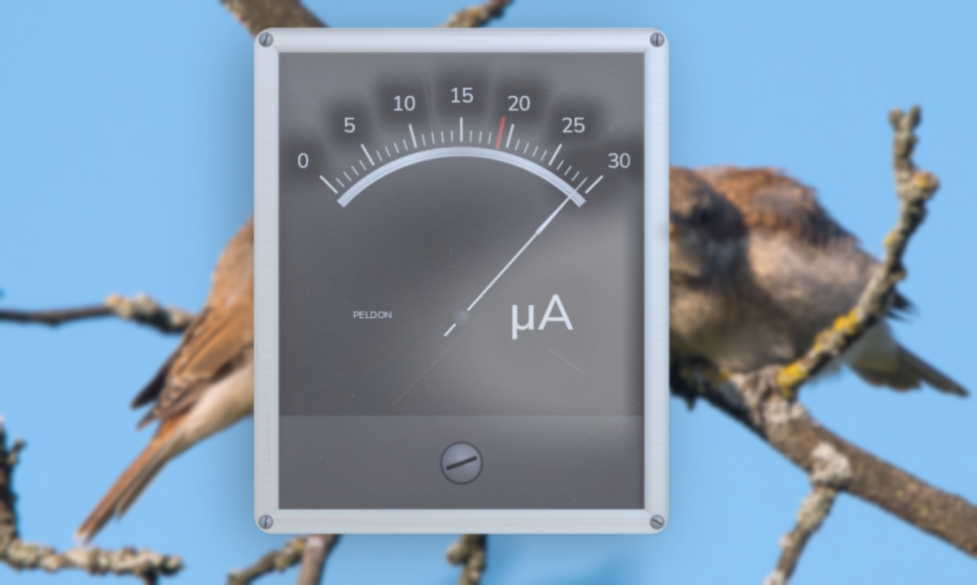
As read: 29; µA
